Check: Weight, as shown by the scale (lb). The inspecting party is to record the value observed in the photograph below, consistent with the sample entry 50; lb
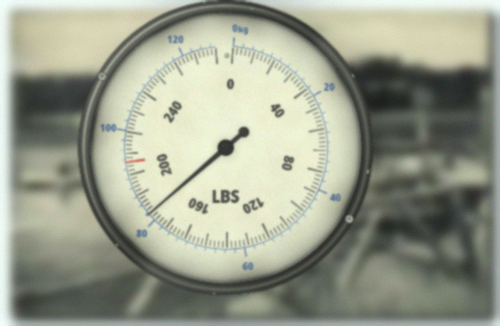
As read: 180; lb
